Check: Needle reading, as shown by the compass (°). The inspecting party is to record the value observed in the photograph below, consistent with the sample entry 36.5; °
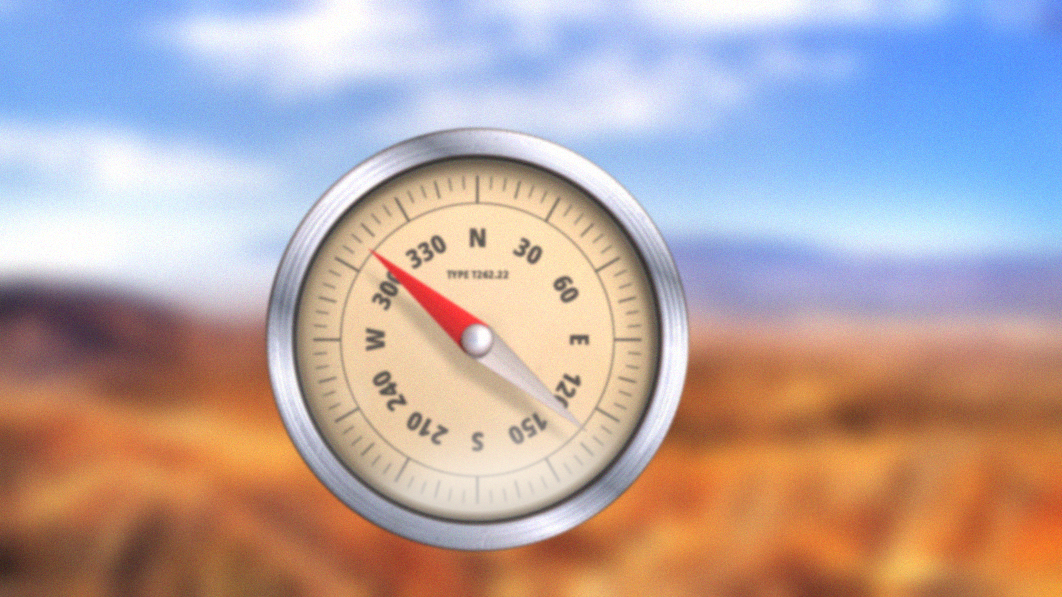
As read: 310; °
